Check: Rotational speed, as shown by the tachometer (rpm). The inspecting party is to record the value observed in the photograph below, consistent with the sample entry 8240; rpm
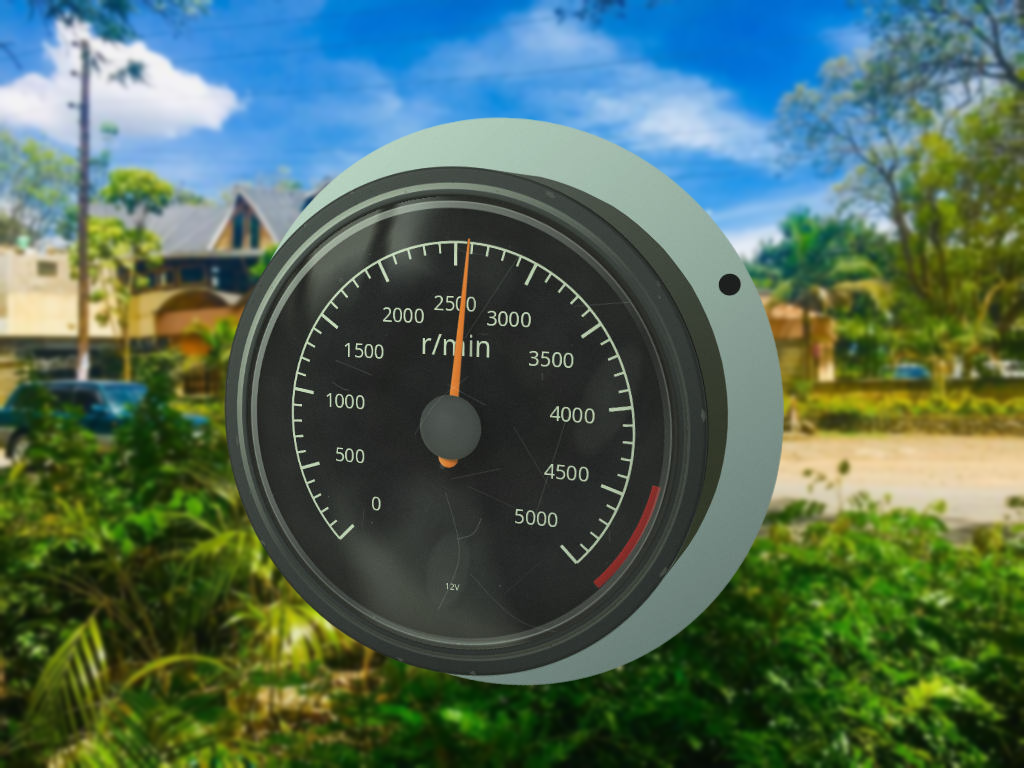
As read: 2600; rpm
